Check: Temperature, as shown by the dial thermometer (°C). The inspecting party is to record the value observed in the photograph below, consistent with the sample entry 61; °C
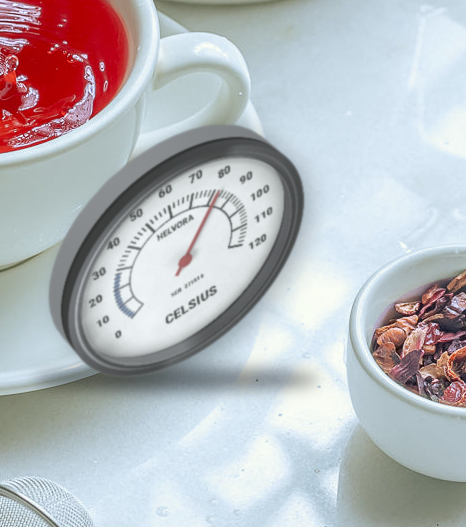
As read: 80; °C
